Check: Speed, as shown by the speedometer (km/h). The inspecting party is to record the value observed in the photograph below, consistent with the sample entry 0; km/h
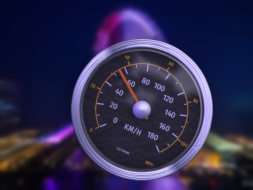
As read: 55; km/h
